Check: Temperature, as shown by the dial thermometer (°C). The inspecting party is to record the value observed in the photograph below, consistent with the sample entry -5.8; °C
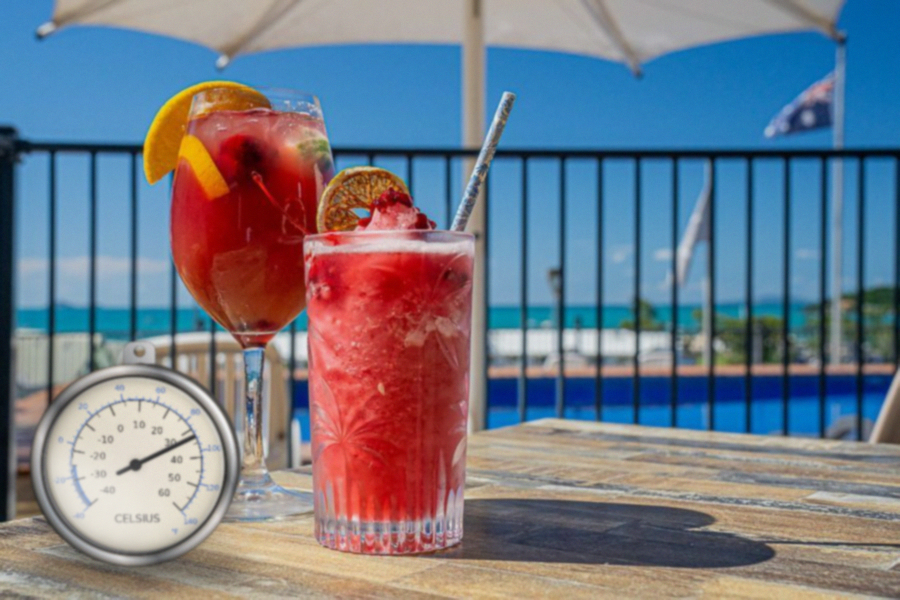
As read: 32.5; °C
